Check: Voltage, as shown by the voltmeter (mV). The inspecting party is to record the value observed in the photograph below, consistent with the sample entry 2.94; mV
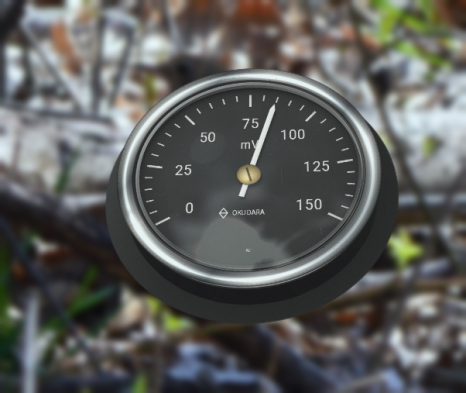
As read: 85; mV
